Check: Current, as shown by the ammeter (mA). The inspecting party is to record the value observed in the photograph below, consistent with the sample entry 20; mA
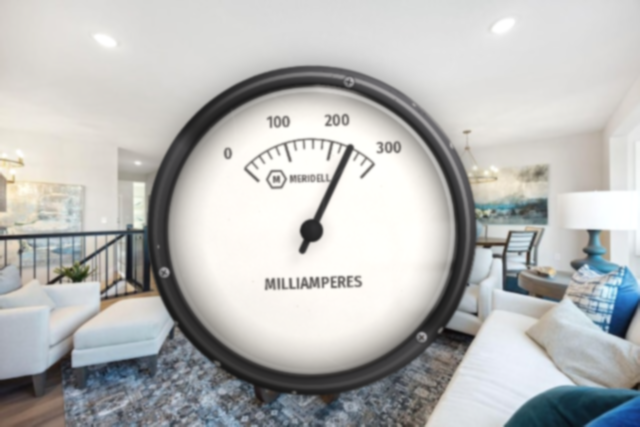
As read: 240; mA
